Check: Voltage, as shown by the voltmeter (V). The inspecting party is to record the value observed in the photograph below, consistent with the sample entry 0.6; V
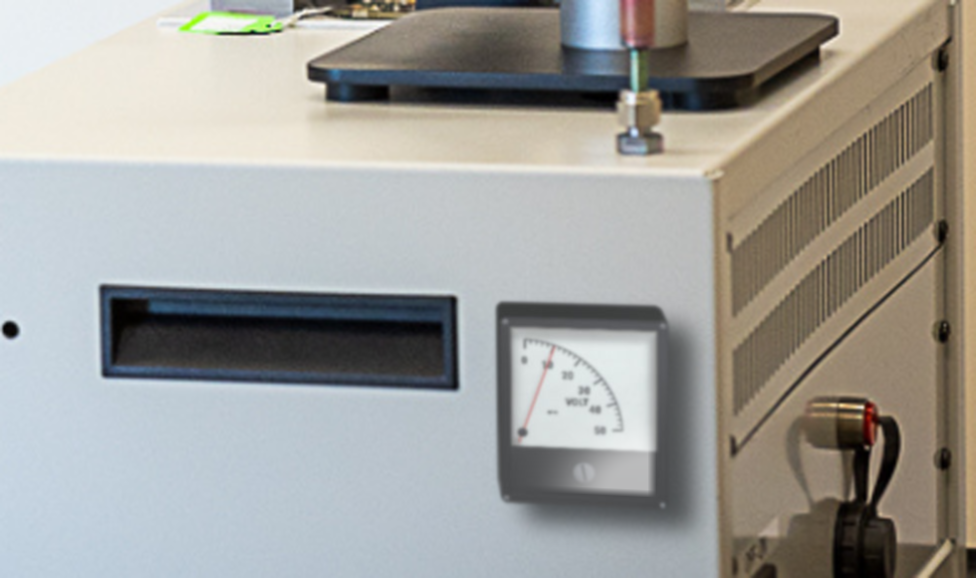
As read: 10; V
